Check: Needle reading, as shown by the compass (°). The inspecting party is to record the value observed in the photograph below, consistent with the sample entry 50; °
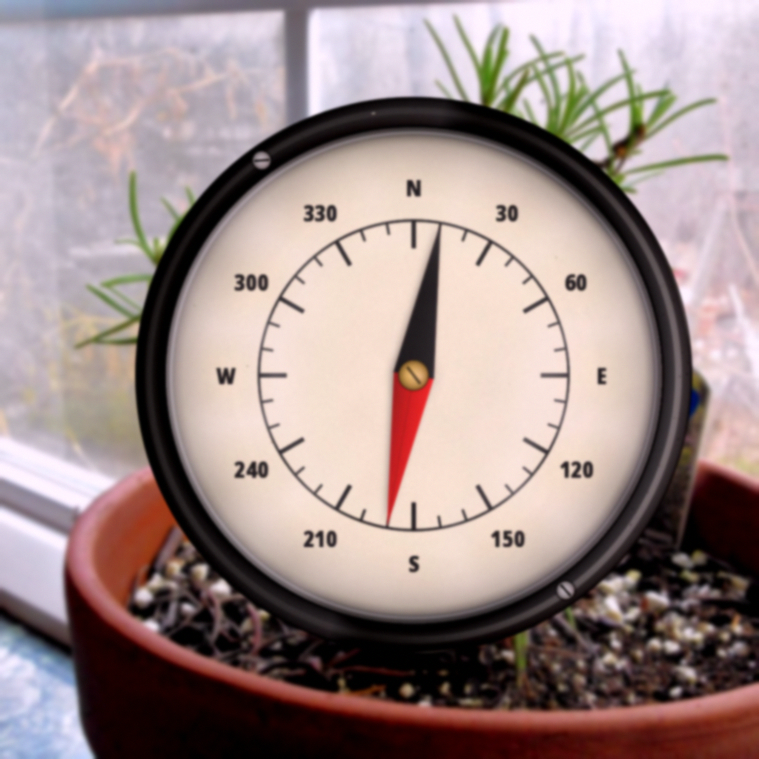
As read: 190; °
